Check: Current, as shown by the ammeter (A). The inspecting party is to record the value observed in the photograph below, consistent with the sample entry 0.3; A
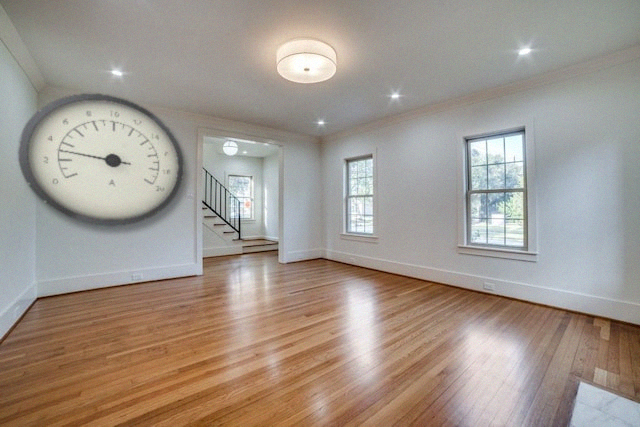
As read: 3; A
